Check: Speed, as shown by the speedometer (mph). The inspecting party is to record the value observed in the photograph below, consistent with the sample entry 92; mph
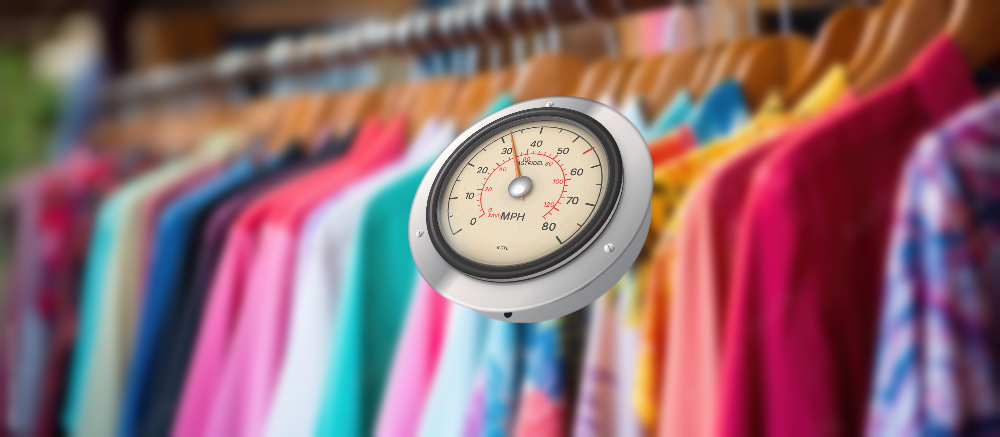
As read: 32.5; mph
